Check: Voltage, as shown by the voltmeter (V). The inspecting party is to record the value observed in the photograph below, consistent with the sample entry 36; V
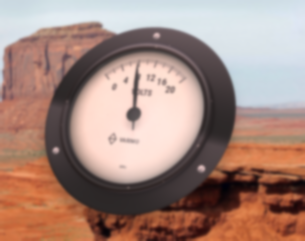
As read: 8; V
